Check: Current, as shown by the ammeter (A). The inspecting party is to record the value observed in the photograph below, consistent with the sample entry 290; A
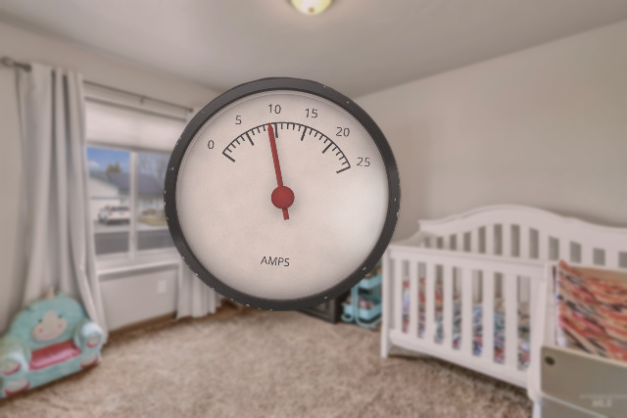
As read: 9; A
